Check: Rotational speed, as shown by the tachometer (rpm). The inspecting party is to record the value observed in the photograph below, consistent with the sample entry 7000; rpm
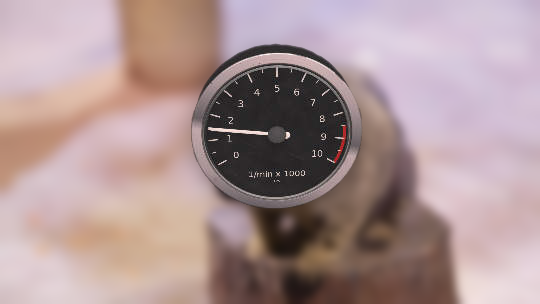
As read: 1500; rpm
